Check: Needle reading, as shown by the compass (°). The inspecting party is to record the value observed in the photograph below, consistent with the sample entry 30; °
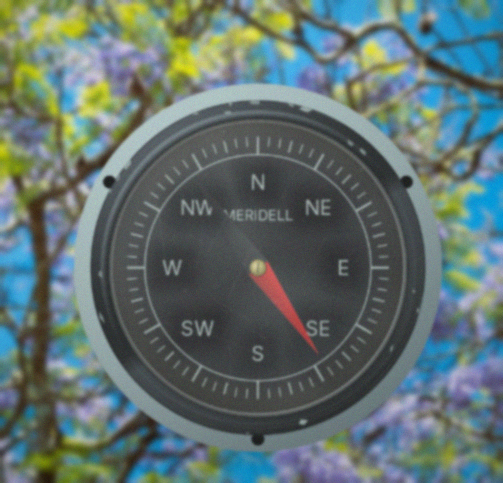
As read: 145; °
